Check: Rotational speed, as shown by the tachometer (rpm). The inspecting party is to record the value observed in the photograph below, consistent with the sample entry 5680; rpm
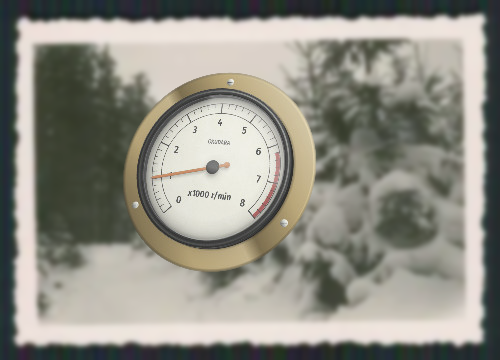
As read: 1000; rpm
